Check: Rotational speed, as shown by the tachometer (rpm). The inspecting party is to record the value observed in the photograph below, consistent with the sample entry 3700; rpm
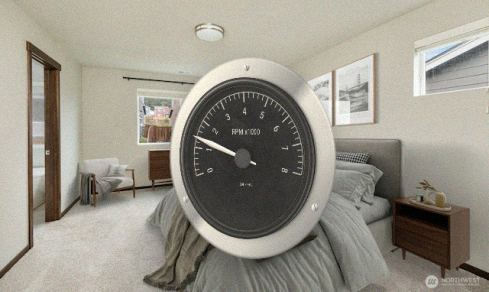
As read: 1400; rpm
